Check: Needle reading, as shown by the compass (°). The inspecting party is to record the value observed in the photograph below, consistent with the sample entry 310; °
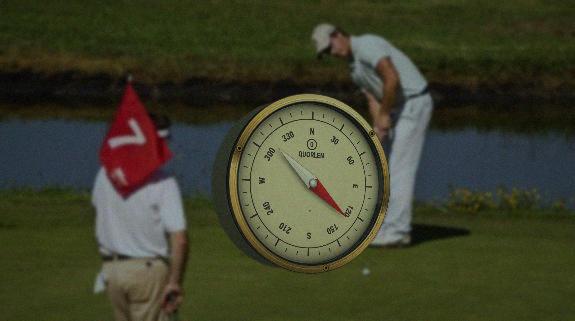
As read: 130; °
